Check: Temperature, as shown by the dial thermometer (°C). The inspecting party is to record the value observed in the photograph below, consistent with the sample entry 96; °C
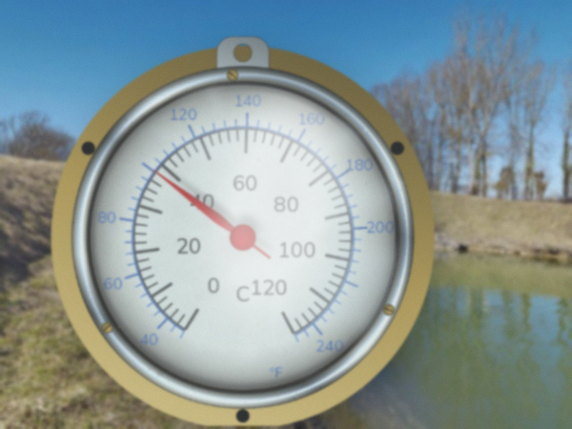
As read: 38; °C
